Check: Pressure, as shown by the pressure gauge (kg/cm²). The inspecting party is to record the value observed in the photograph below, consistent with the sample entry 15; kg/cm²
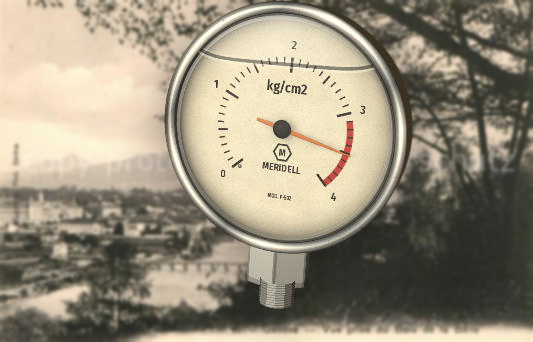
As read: 3.5; kg/cm²
